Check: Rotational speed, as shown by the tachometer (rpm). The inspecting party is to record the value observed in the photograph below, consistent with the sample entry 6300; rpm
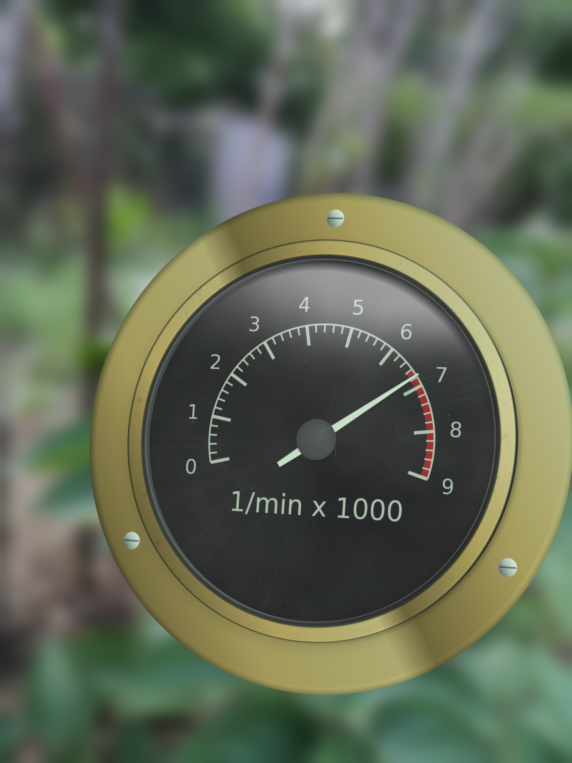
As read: 6800; rpm
